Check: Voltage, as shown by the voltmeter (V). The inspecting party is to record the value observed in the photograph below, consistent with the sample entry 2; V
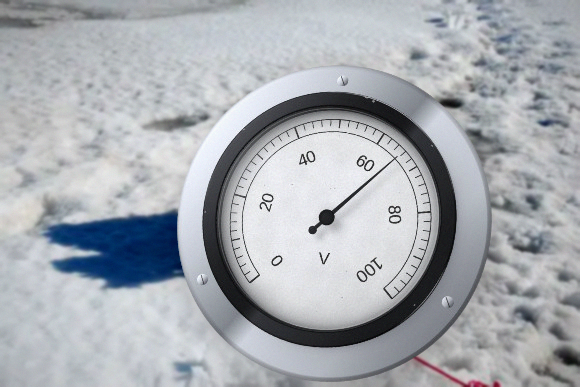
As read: 66; V
